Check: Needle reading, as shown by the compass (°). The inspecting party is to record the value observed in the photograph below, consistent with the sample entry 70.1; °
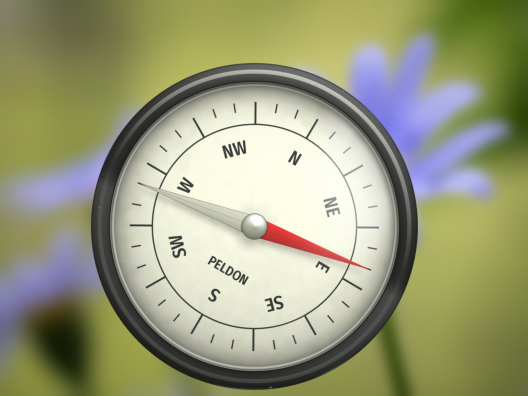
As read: 80; °
